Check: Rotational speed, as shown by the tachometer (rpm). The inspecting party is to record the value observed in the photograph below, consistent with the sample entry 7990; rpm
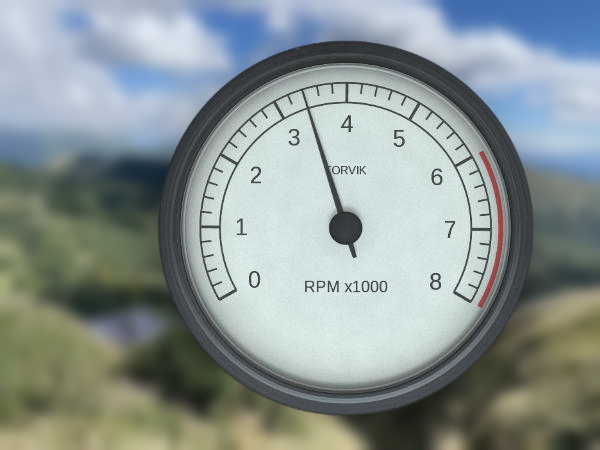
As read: 3400; rpm
